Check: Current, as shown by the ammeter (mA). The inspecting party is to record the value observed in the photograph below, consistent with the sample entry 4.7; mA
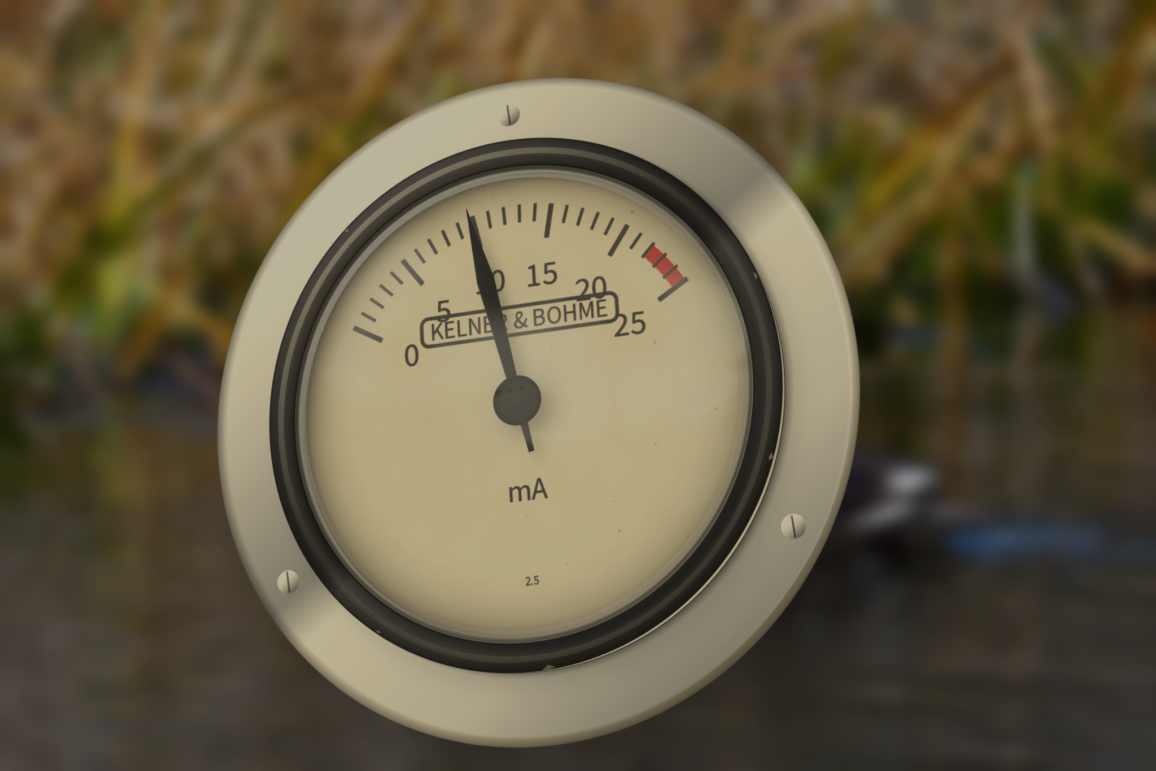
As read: 10; mA
